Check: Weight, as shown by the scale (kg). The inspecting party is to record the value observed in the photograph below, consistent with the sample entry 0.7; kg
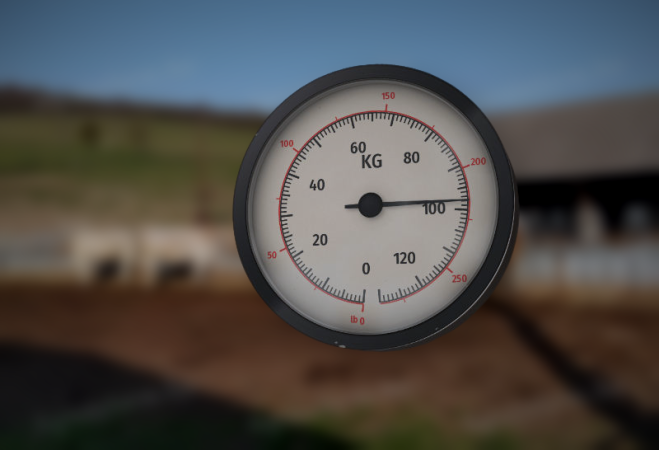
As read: 98; kg
